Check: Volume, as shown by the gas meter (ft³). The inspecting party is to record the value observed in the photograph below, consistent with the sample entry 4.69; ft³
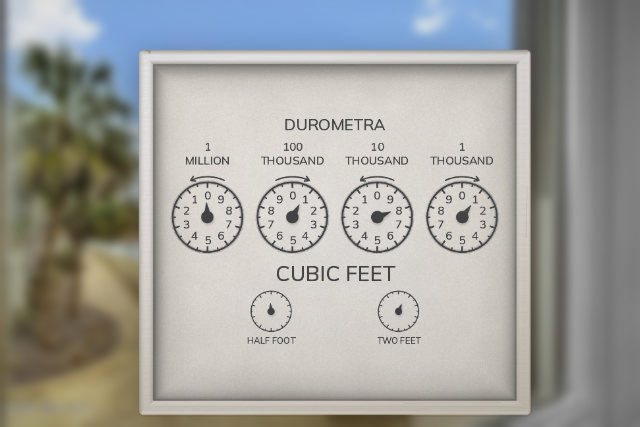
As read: 8100; ft³
